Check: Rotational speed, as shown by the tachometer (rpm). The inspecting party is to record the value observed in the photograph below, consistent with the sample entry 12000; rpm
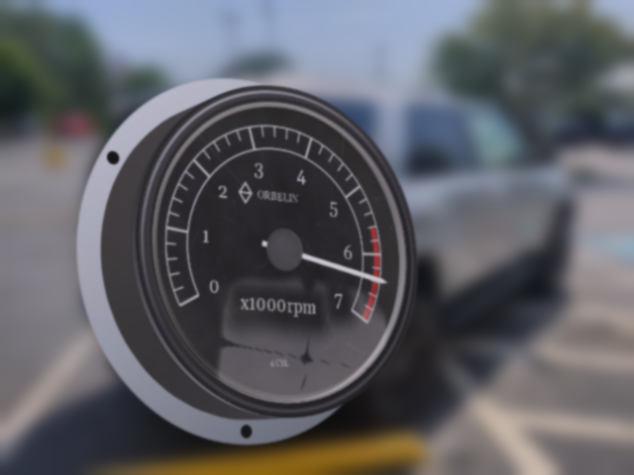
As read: 6400; rpm
